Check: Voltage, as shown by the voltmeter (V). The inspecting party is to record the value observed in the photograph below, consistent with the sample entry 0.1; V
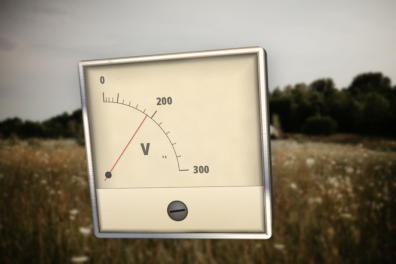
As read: 190; V
